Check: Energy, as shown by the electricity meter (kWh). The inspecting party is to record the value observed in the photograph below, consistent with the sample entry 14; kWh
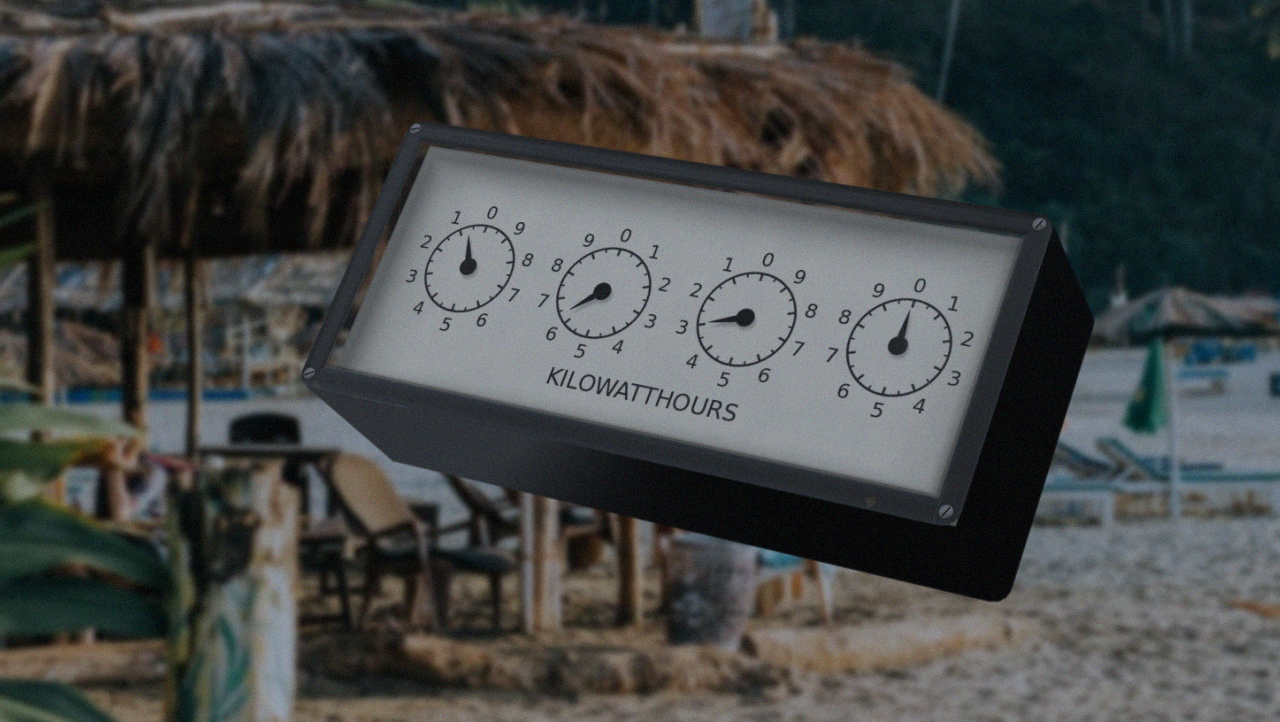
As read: 630; kWh
